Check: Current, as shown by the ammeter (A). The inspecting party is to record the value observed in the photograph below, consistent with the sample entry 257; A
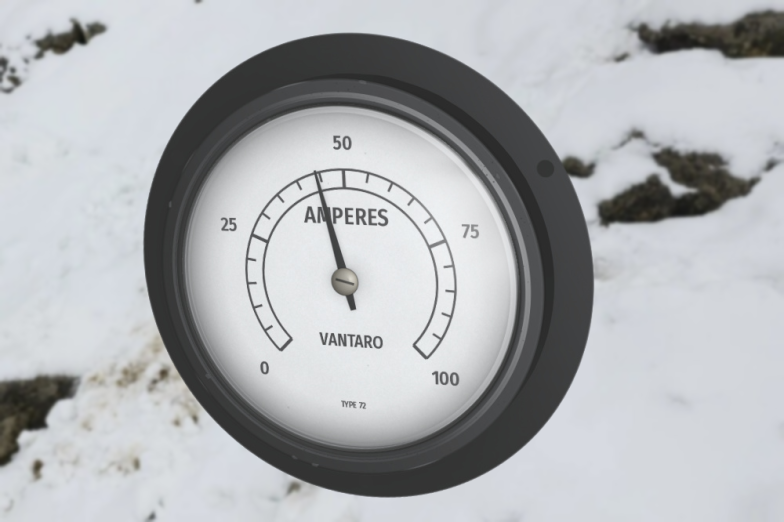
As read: 45; A
